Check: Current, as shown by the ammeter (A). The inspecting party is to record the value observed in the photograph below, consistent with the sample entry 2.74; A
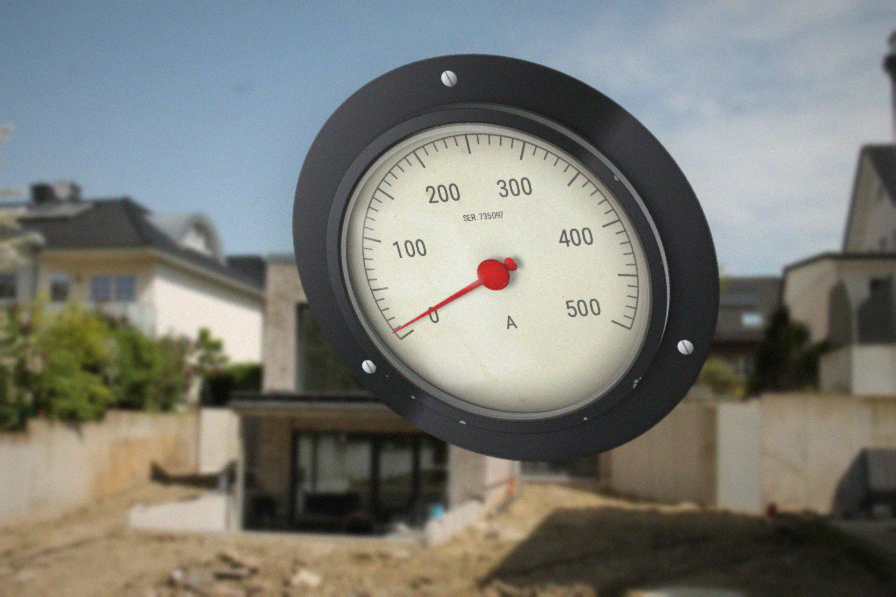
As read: 10; A
